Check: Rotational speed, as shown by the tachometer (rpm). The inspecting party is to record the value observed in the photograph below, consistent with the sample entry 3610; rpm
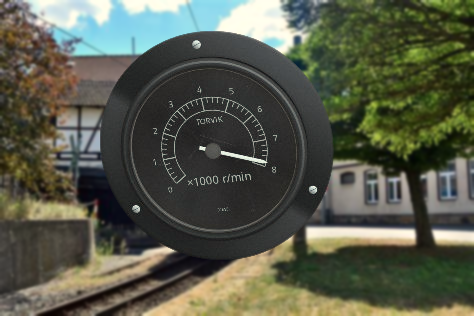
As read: 7800; rpm
